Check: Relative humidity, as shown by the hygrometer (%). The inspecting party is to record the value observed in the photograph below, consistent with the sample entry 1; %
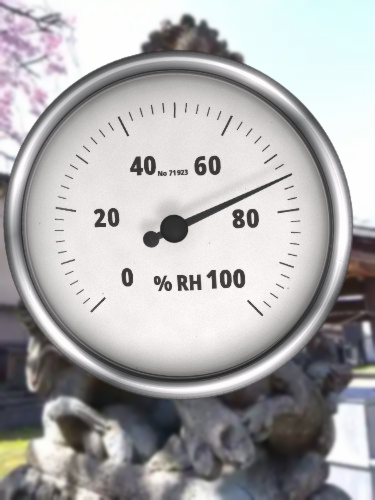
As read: 74; %
